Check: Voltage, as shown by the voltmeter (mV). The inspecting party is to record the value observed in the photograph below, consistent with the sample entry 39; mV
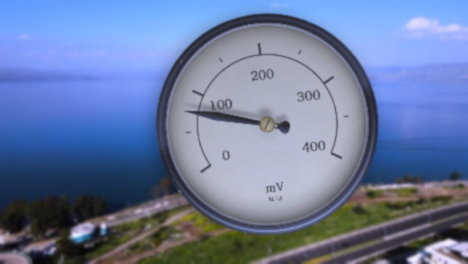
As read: 75; mV
